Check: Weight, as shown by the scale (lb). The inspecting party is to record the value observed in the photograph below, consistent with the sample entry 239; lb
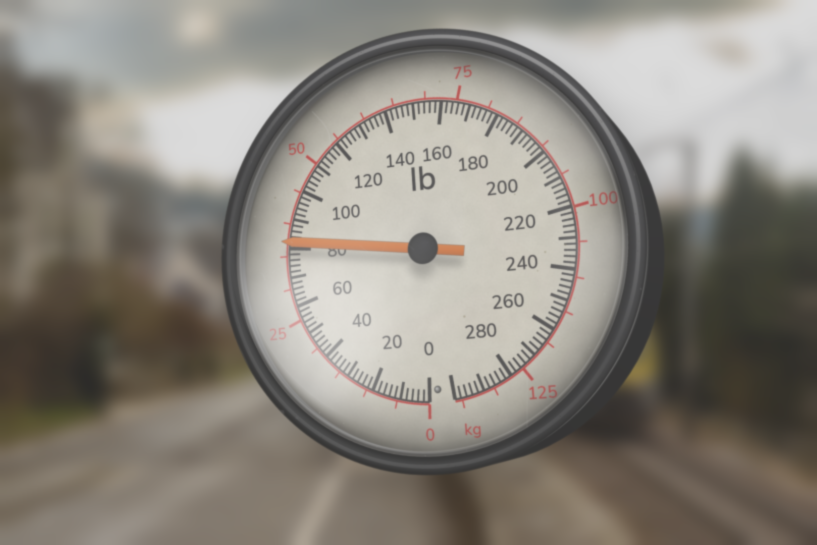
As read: 82; lb
